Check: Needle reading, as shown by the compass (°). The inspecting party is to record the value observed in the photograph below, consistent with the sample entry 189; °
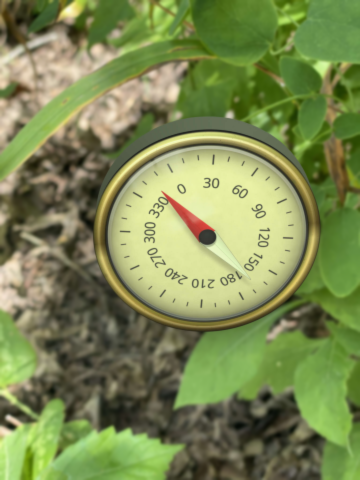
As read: 345; °
